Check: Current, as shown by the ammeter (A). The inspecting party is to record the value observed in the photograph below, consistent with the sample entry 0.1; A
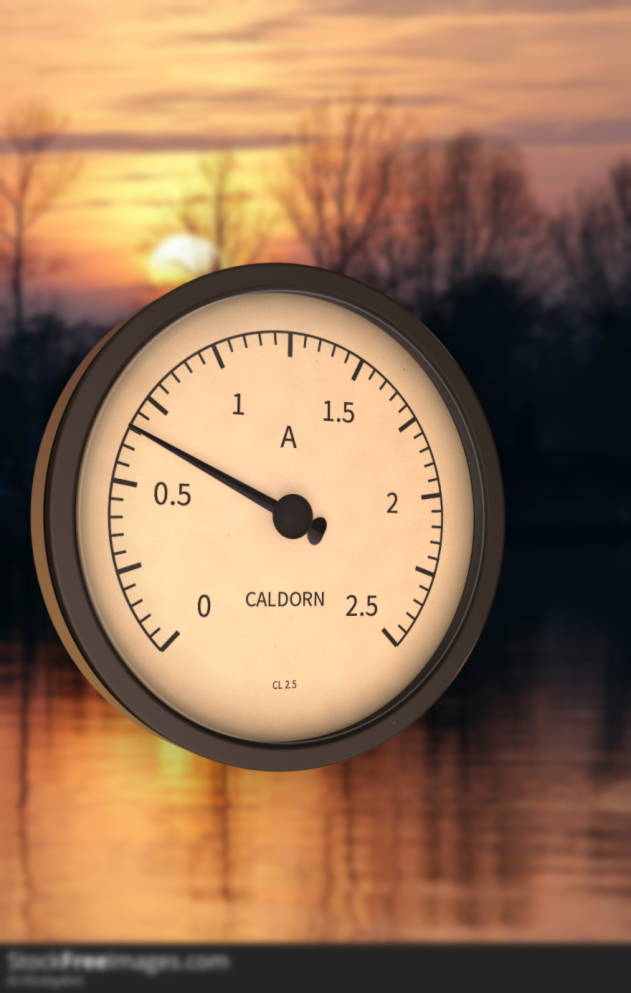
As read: 0.65; A
